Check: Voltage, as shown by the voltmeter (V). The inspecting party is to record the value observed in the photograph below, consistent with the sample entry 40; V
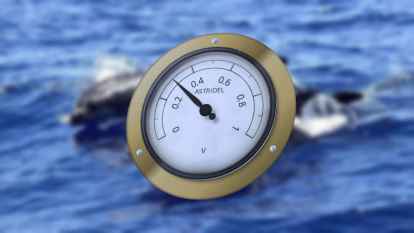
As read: 0.3; V
